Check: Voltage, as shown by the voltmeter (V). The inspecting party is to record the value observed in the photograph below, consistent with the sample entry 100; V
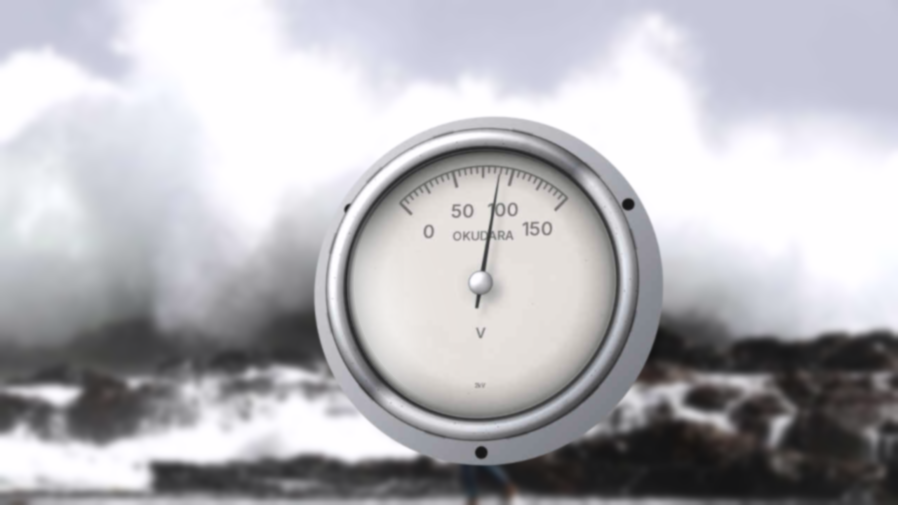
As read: 90; V
